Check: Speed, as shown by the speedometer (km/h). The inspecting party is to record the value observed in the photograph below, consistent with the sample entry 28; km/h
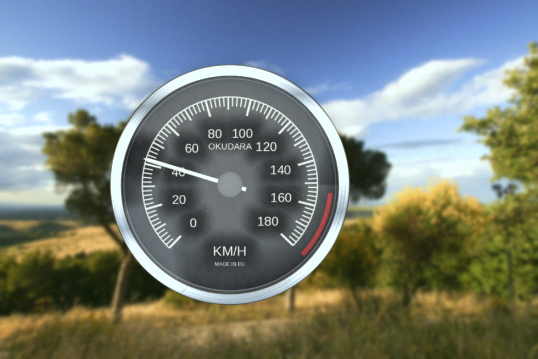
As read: 42; km/h
